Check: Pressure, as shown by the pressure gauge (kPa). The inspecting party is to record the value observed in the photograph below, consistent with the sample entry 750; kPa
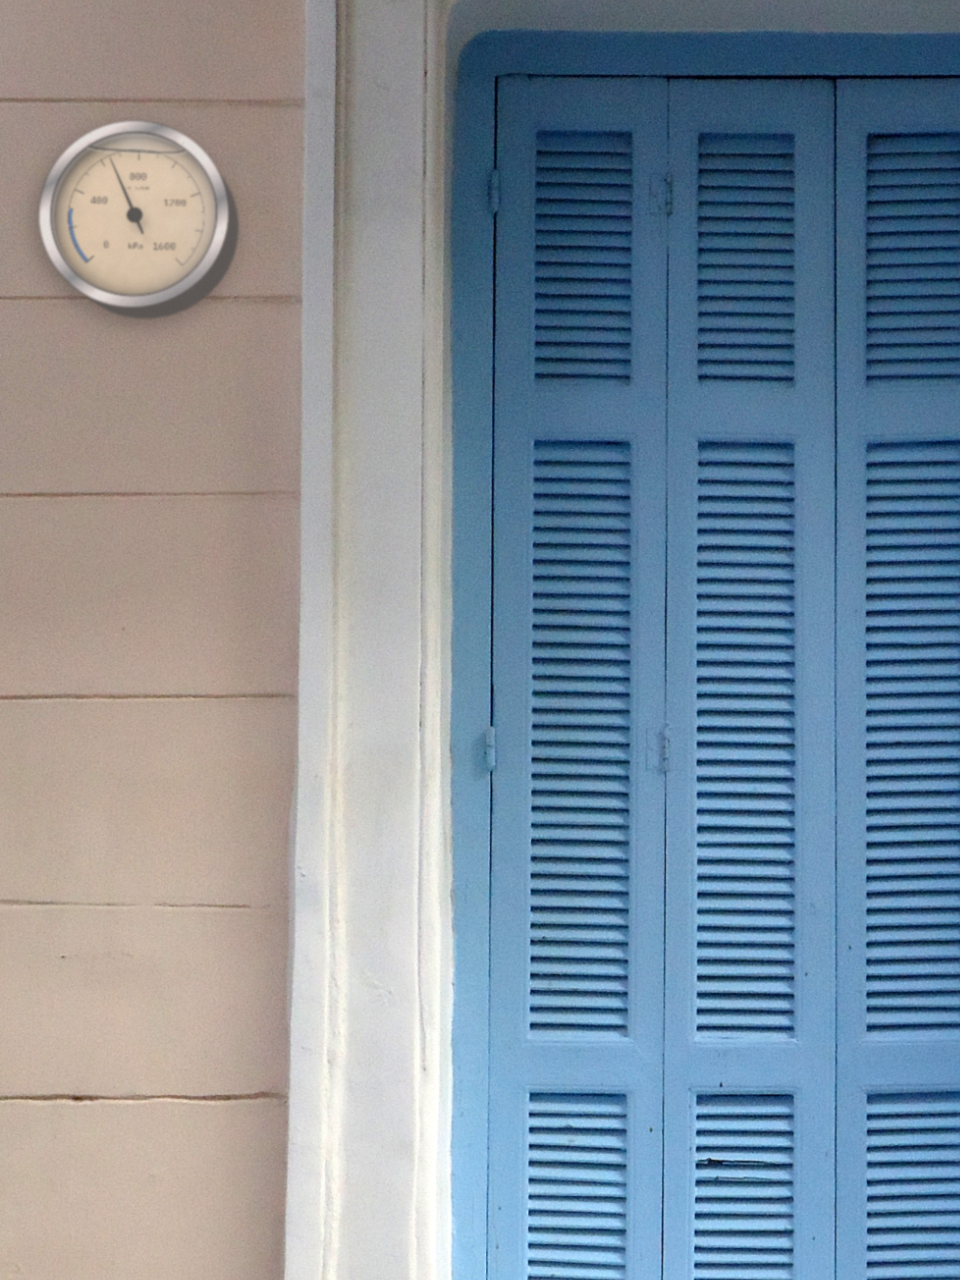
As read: 650; kPa
